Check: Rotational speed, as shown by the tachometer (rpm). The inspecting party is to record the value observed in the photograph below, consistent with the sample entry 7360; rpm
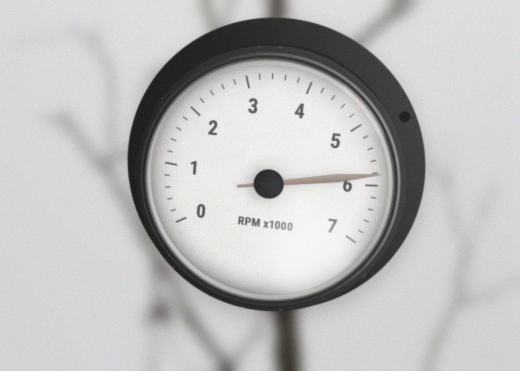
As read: 5800; rpm
